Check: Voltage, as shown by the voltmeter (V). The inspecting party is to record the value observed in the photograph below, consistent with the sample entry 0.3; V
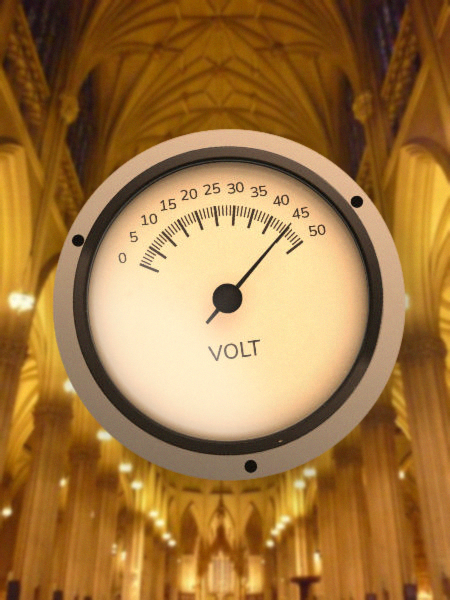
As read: 45; V
